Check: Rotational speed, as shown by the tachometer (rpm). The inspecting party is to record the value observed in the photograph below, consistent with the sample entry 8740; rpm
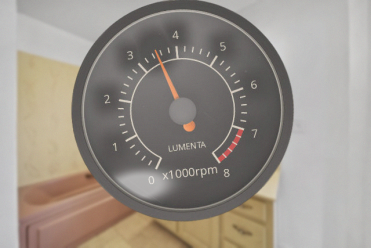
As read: 3500; rpm
